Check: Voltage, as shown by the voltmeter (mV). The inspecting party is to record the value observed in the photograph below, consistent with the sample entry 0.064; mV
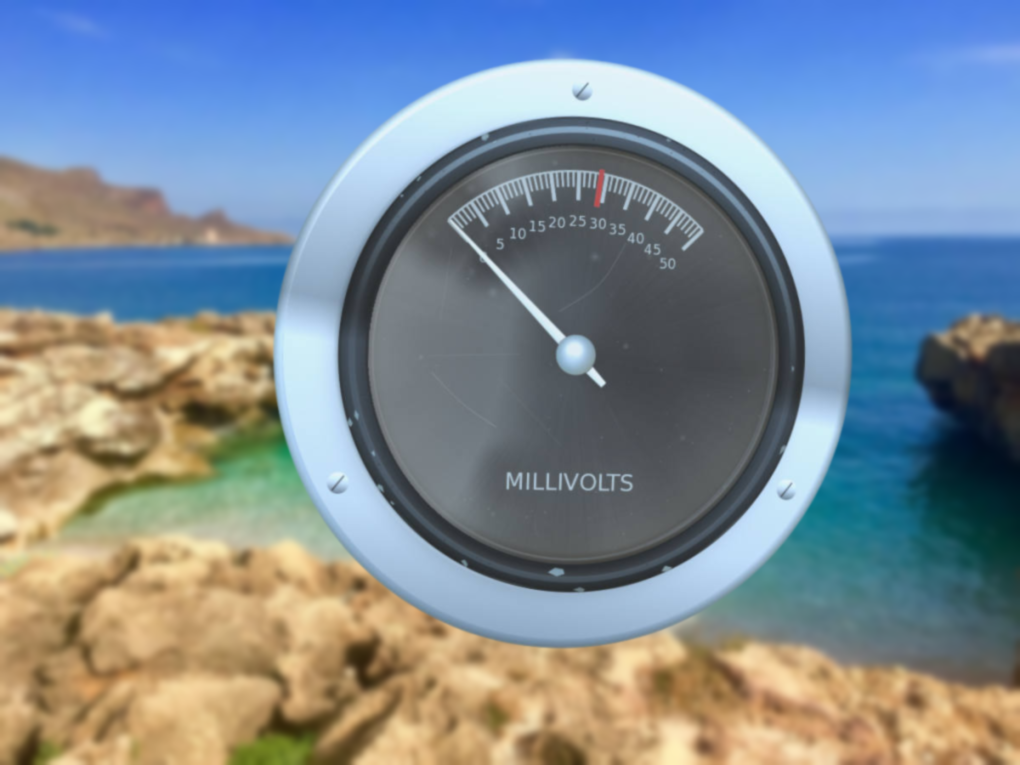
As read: 0; mV
